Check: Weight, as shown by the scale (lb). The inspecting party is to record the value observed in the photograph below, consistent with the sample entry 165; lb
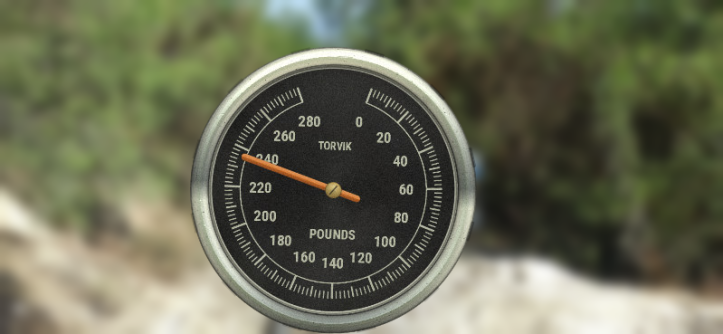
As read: 236; lb
